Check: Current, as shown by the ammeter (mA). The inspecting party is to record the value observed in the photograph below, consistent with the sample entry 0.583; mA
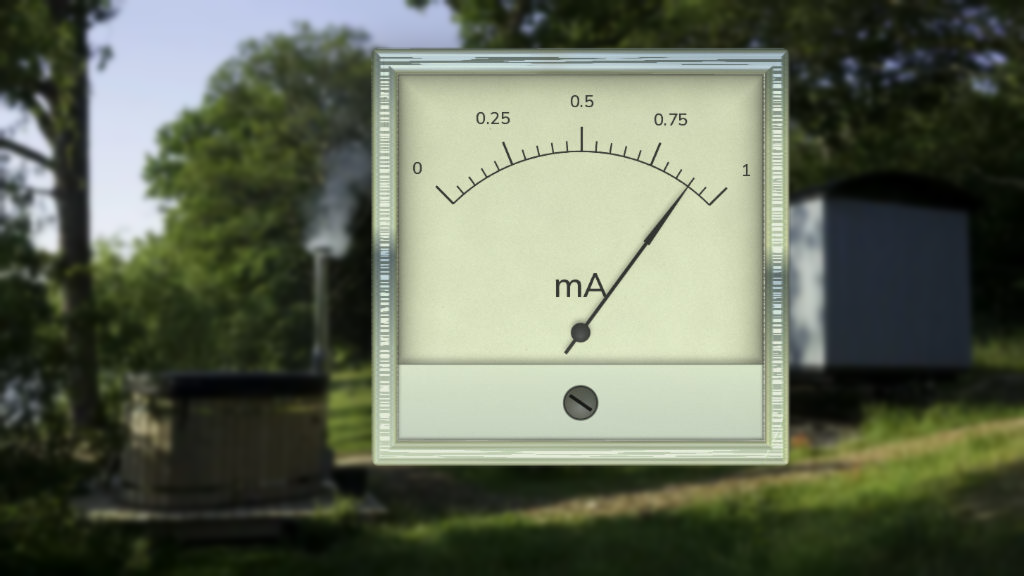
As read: 0.9; mA
